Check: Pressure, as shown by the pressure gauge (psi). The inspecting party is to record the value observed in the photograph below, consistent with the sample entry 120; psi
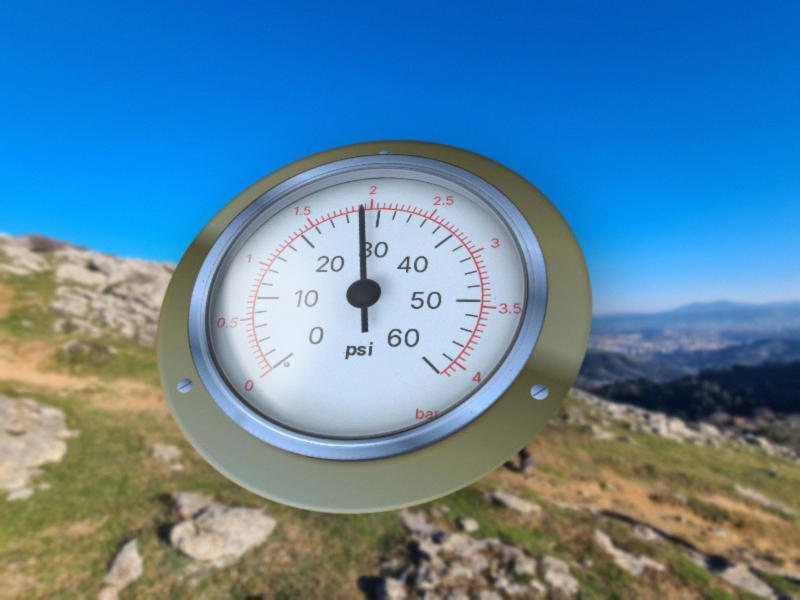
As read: 28; psi
